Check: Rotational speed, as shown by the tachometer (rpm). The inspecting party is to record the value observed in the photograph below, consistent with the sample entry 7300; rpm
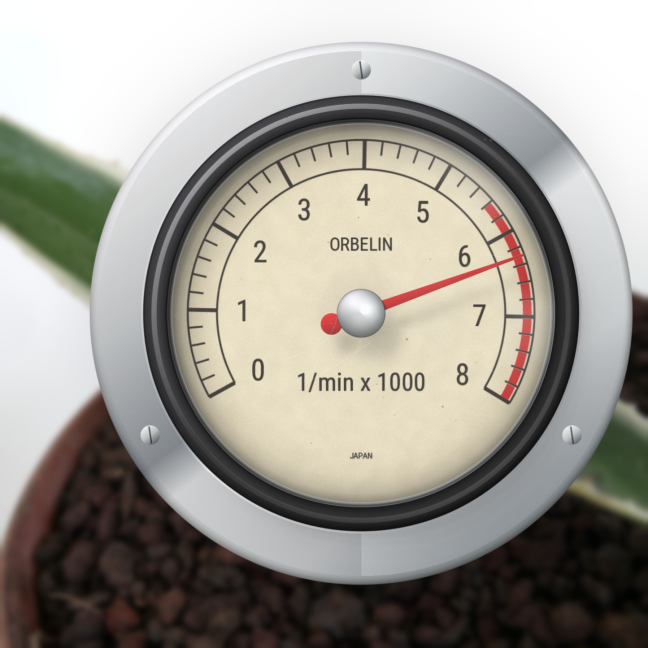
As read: 6300; rpm
